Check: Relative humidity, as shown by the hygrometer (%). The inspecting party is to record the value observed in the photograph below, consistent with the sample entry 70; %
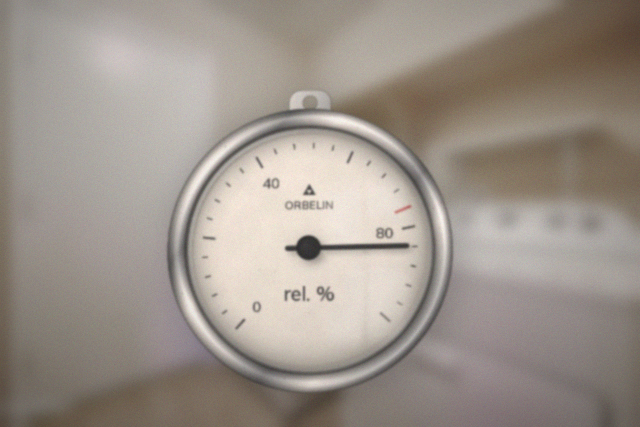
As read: 84; %
